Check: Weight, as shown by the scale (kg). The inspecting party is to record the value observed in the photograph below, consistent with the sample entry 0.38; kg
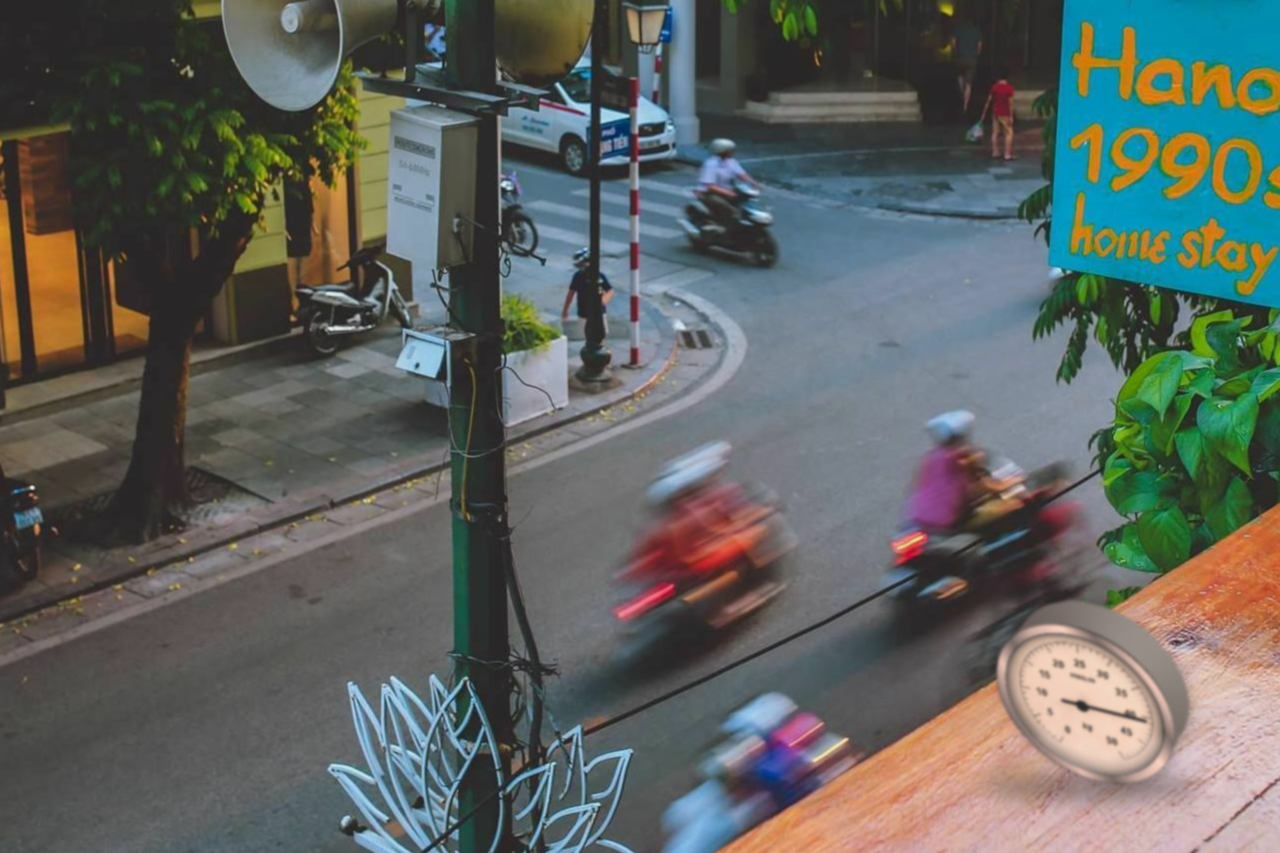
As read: 40; kg
